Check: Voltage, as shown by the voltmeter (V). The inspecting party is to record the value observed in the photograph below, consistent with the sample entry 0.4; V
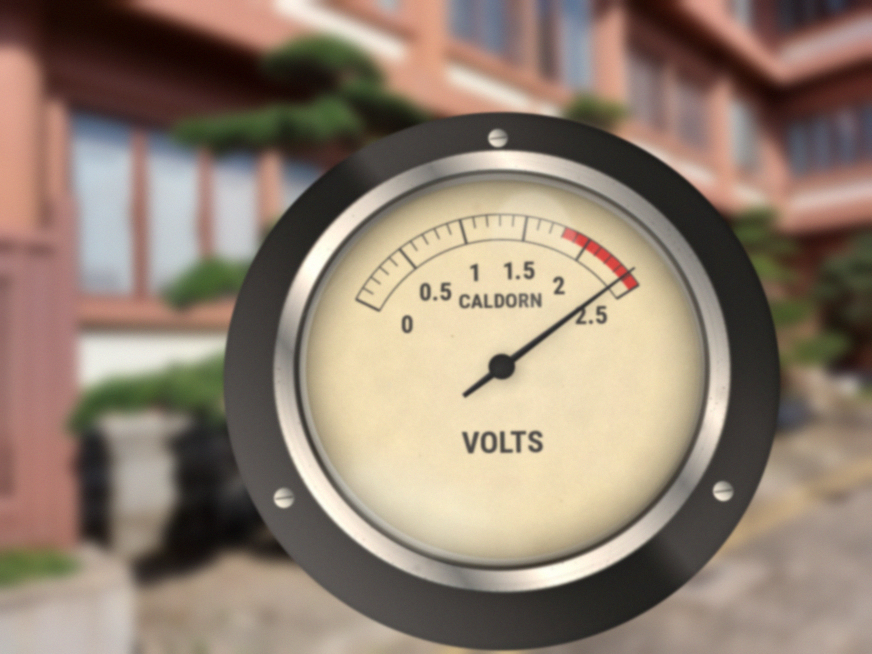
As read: 2.4; V
